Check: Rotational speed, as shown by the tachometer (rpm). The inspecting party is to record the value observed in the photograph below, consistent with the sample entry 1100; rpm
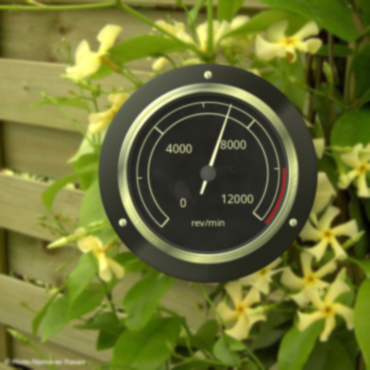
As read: 7000; rpm
